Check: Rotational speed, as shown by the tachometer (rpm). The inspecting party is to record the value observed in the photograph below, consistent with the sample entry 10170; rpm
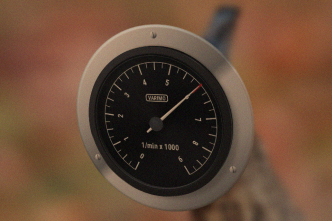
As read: 6000; rpm
